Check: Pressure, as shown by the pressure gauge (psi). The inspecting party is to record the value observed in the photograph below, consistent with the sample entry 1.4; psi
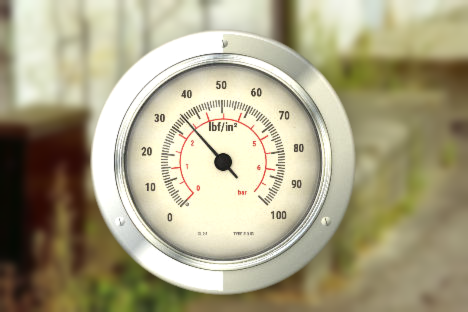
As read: 35; psi
